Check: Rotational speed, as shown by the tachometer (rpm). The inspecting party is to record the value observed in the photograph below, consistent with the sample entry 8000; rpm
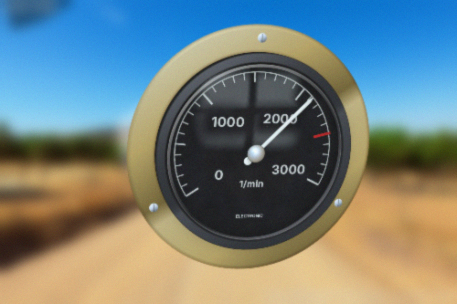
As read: 2100; rpm
